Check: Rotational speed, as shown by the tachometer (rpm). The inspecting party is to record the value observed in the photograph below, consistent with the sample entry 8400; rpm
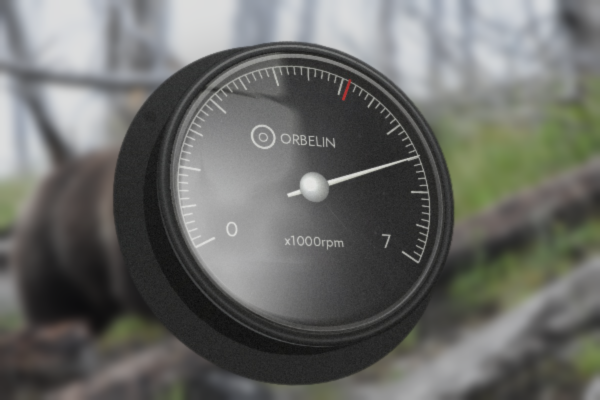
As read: 5500; rpm
